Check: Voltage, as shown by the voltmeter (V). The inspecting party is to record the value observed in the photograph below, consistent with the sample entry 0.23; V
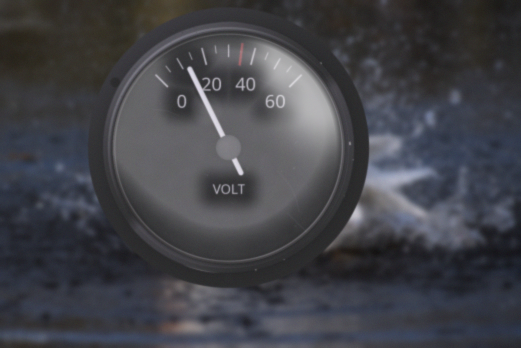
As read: 12.5; V
